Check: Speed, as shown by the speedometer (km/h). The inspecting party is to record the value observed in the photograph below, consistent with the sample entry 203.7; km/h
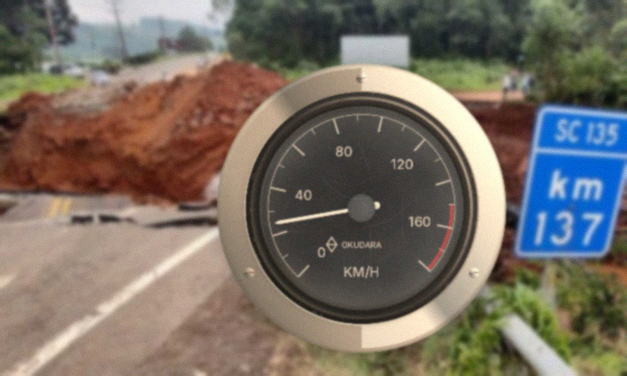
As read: 25; km/h
